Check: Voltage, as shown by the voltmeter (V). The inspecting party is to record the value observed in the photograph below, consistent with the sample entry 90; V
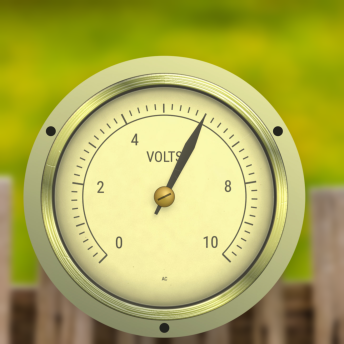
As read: 6; V
